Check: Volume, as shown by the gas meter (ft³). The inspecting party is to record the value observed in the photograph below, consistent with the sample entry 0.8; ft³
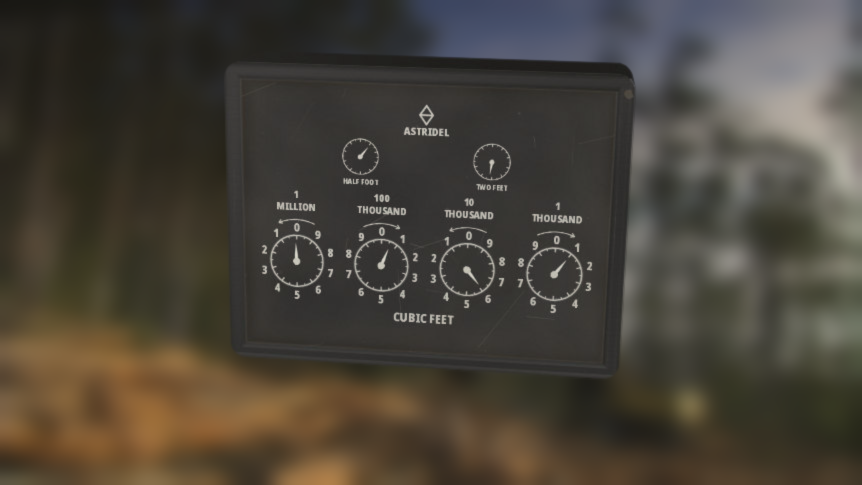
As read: 6100; ft³
